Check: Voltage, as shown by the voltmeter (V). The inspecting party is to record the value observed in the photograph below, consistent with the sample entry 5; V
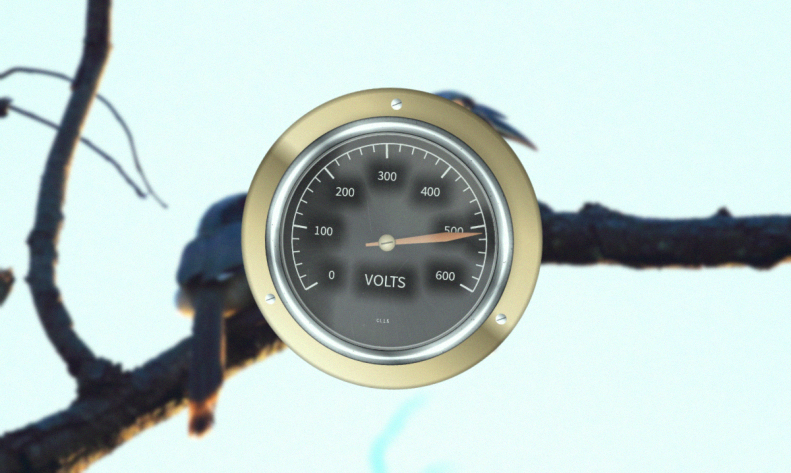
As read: 510; V
